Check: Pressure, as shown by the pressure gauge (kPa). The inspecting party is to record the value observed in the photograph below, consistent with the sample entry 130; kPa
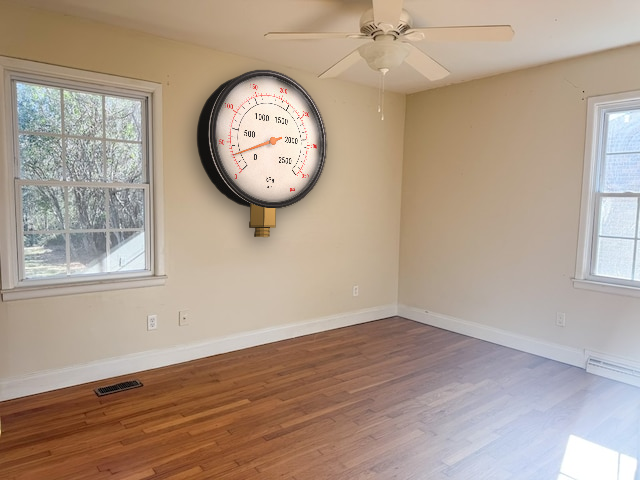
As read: 200; kPa
